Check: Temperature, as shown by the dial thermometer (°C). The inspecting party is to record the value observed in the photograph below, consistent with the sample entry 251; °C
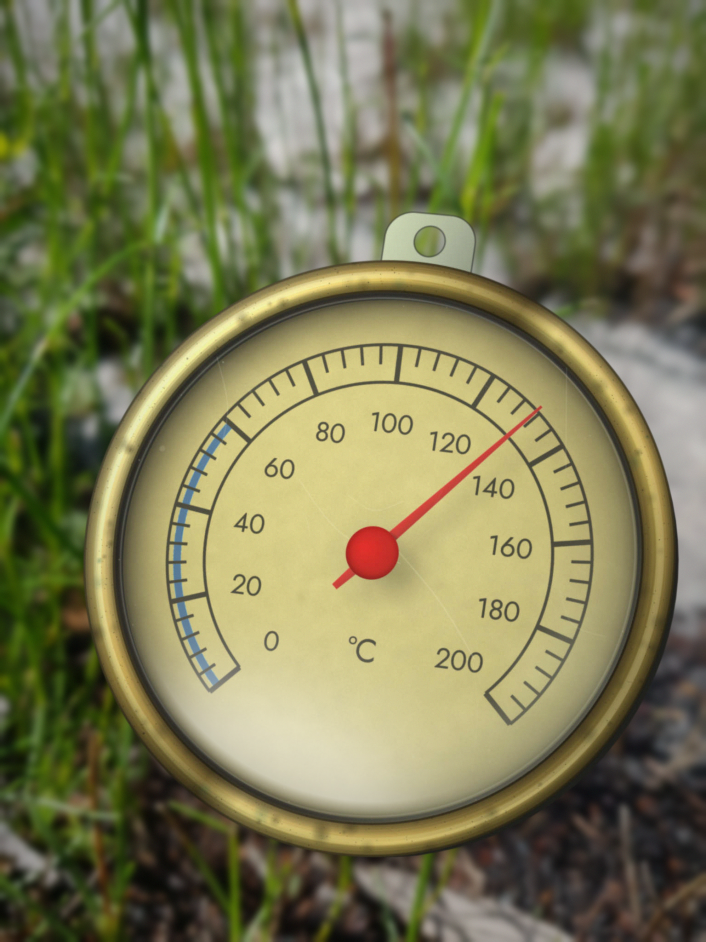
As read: 132; °C
